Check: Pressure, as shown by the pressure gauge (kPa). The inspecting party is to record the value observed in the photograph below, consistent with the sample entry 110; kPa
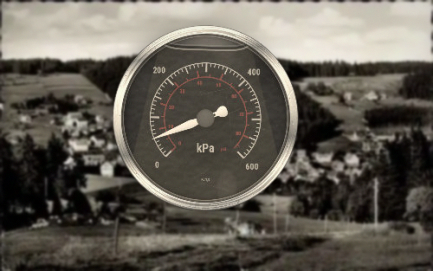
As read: 50; kPa
